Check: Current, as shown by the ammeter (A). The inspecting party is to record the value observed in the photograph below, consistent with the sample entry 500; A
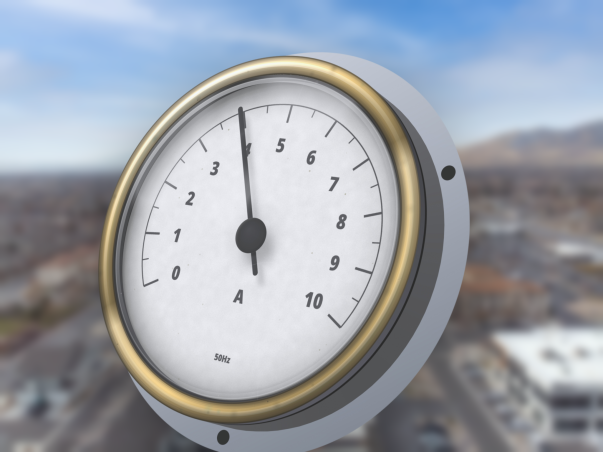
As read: 4; A
